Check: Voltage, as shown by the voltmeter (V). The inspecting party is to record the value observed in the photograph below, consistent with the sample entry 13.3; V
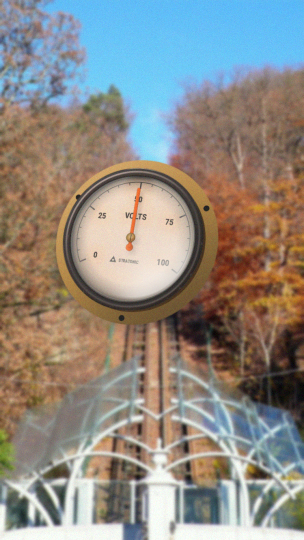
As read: 50; V
